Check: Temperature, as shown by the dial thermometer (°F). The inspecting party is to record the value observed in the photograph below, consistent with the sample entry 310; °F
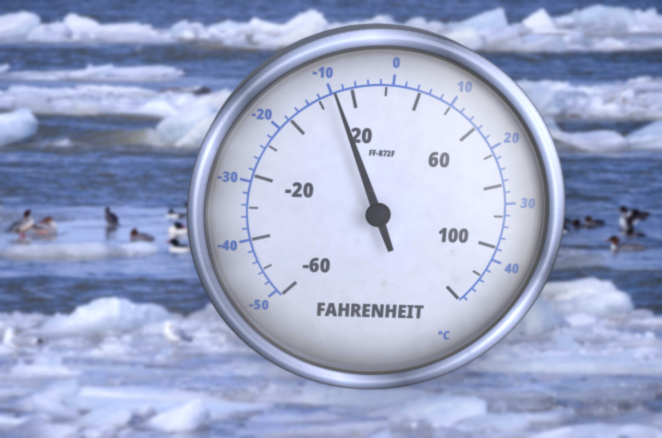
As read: 15; °F
